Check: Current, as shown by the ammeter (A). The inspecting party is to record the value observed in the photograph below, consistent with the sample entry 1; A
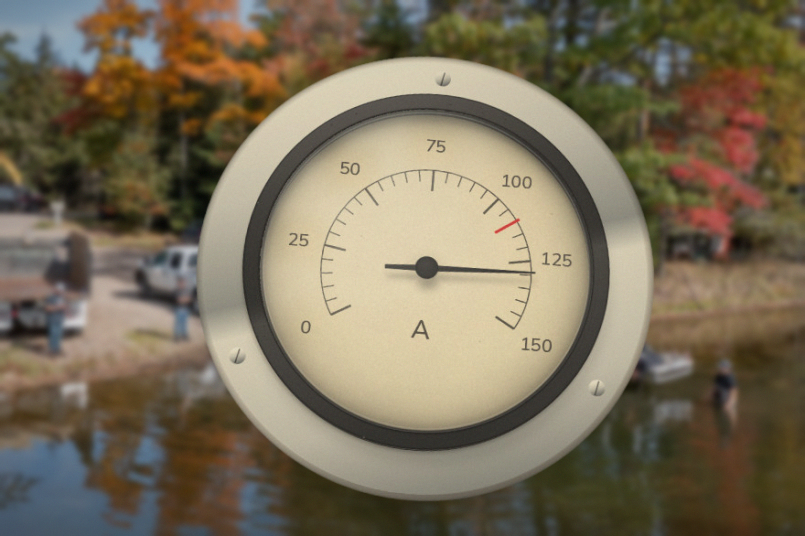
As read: 130; A
